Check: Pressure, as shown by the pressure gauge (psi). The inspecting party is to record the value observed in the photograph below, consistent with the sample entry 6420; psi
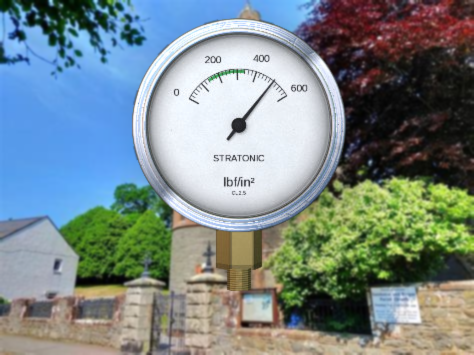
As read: 500; psi
